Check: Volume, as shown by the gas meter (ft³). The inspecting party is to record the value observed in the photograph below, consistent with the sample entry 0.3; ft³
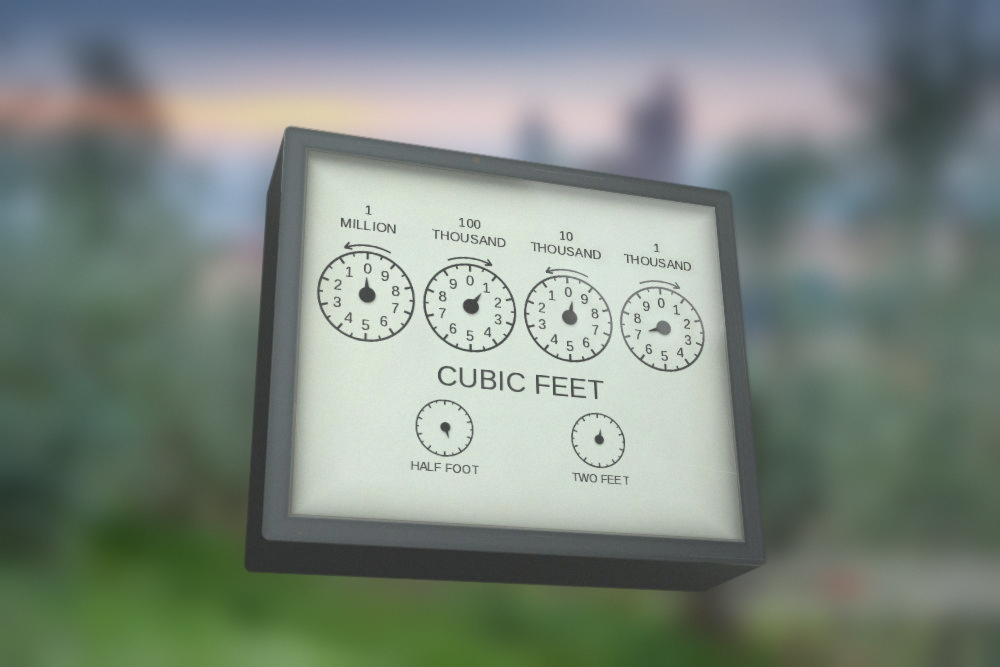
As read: 9700; ft³
